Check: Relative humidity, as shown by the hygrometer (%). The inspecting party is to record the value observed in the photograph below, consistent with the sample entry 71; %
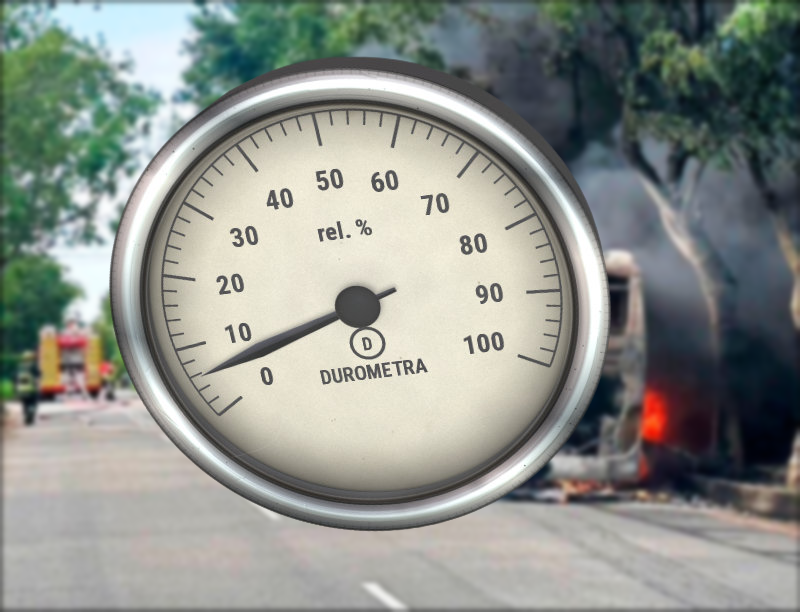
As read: 6; %
